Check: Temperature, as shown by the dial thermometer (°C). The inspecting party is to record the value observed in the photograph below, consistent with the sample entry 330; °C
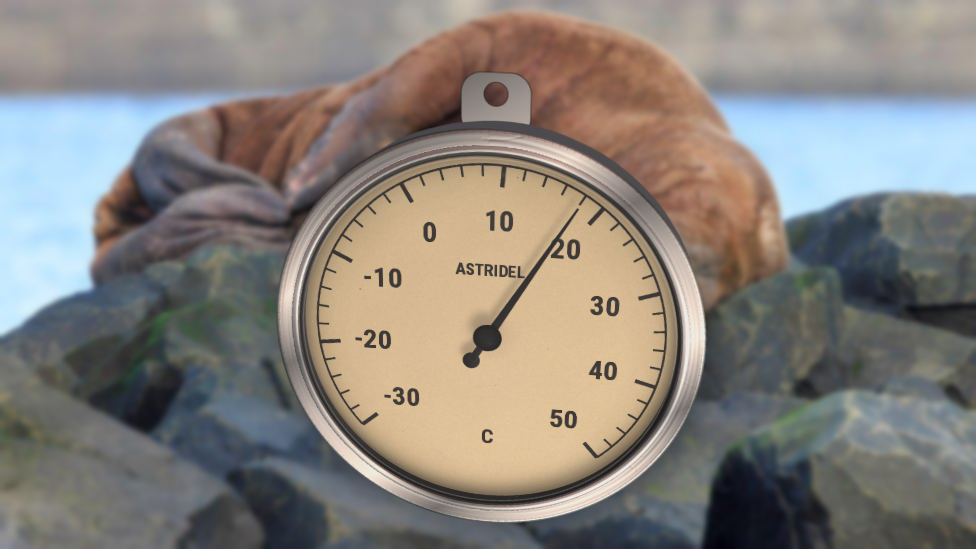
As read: 18; °C
